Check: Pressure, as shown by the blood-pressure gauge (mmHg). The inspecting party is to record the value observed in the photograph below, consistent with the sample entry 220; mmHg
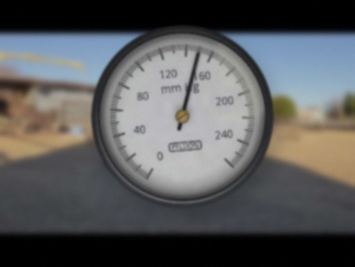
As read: 150; mmHg
